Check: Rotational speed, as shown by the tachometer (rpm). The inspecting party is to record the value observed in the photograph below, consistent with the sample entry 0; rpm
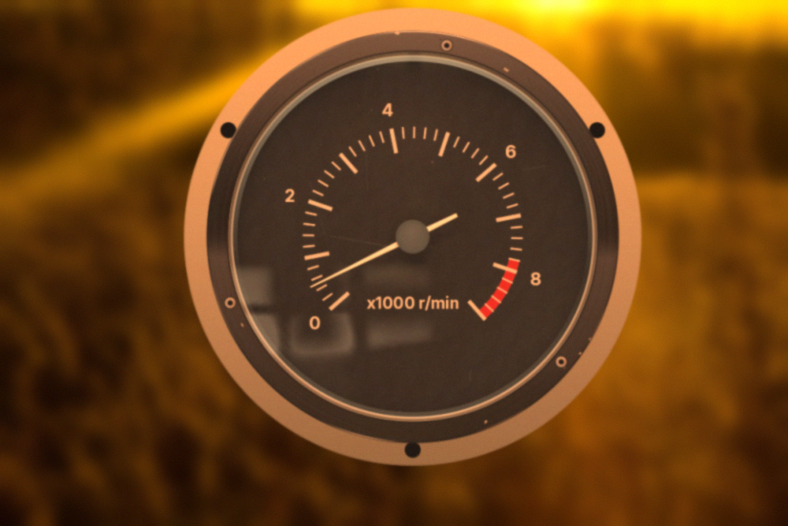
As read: 500; rpm
